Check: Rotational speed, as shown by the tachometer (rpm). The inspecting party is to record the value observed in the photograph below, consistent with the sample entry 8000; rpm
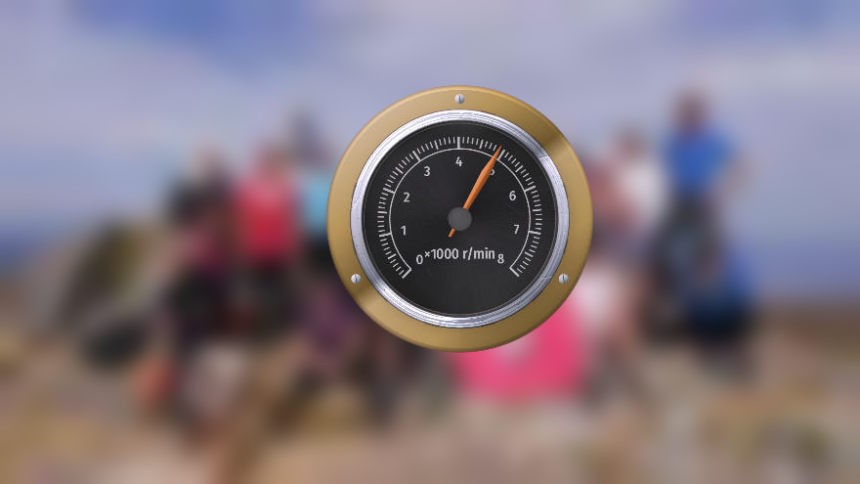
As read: 4900; rpm
